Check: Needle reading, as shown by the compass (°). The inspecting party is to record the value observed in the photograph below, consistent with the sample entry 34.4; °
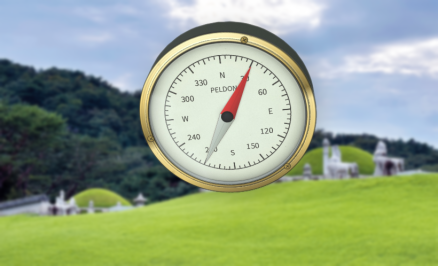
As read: 30; °
